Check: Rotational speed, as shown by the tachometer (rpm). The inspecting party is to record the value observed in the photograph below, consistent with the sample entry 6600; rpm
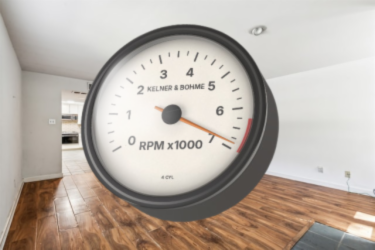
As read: 6875; rpm
